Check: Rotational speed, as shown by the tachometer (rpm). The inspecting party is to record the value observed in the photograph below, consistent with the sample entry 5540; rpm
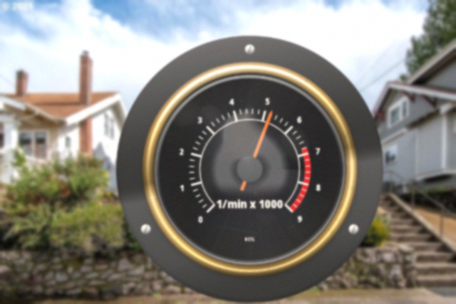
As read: 5200; rpm
